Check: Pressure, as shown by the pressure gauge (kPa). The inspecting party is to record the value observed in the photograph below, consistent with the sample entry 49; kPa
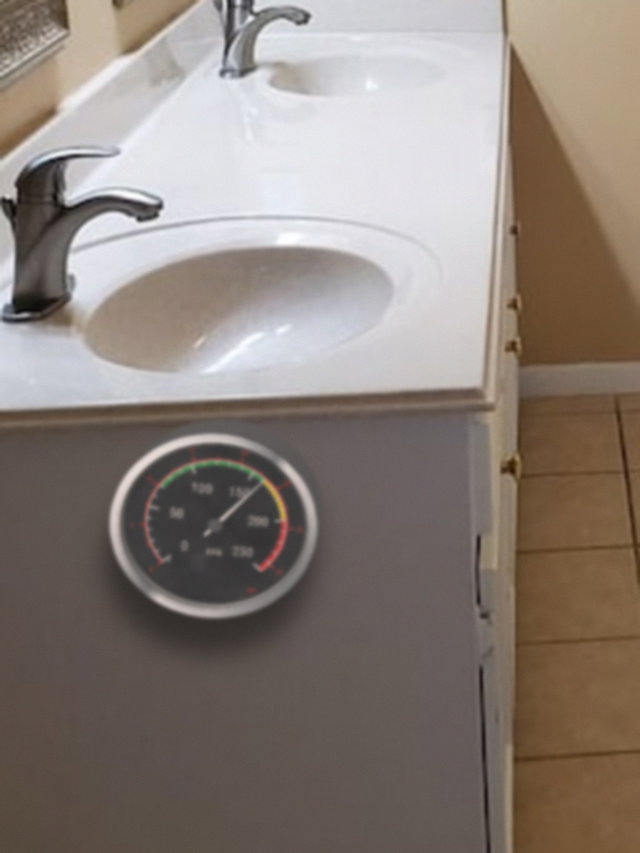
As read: 160; kPa
